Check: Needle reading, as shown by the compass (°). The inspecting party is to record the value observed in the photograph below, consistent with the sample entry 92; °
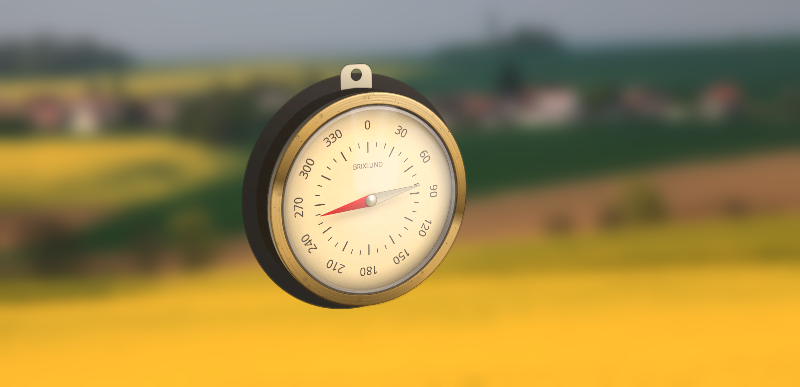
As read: 260; °
